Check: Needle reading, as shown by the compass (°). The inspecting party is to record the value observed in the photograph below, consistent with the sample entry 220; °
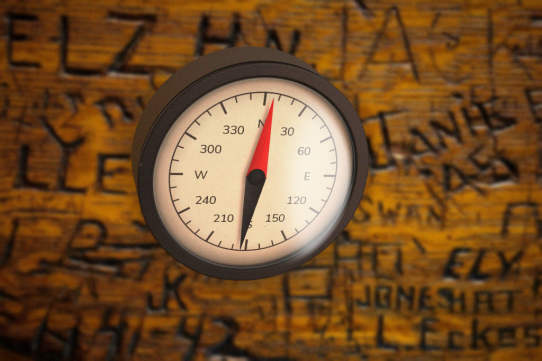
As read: 5; °
